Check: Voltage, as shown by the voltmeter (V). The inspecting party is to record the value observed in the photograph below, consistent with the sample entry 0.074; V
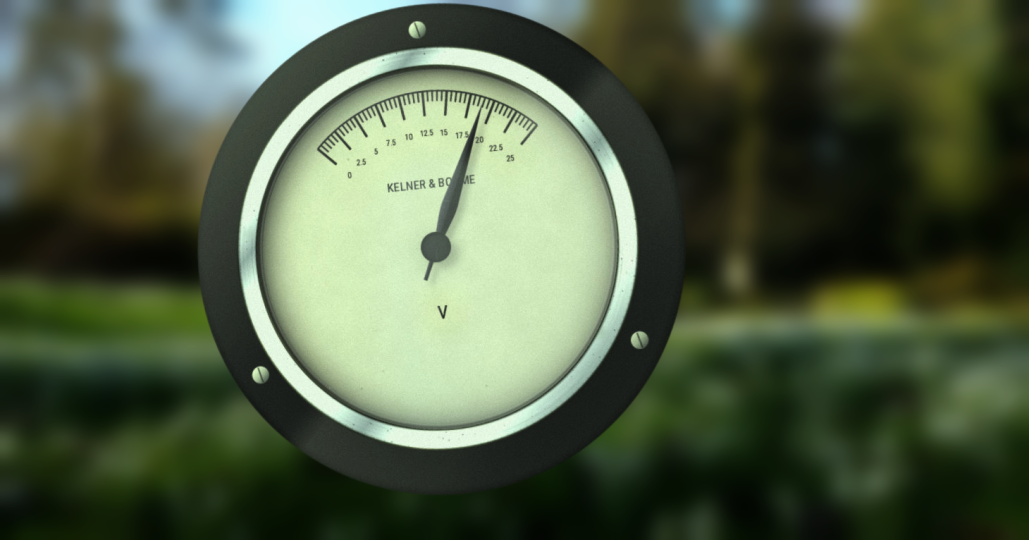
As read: 19; V
